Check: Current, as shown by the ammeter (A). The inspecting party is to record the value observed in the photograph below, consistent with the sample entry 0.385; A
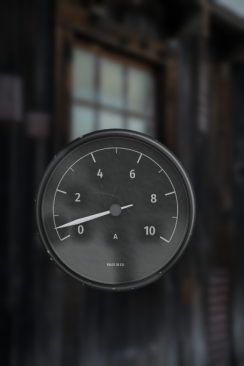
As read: 0.5; A
